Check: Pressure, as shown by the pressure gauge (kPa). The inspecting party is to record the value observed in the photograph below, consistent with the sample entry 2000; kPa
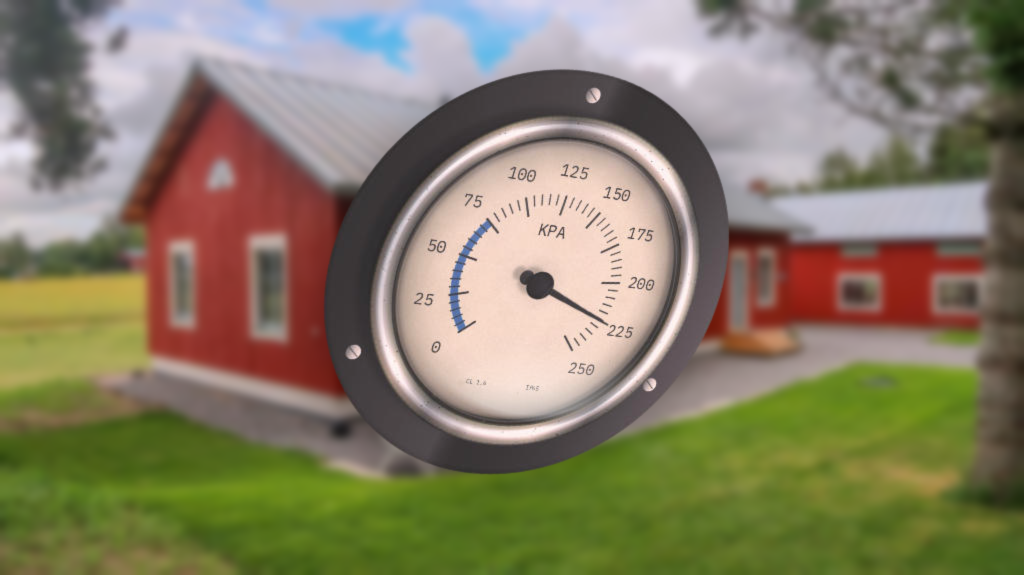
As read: 225; kPa
